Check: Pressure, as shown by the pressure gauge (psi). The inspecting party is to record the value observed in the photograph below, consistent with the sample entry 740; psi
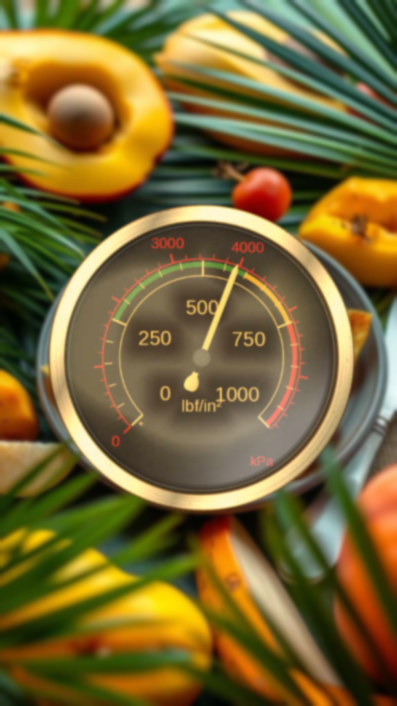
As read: 575; psi
